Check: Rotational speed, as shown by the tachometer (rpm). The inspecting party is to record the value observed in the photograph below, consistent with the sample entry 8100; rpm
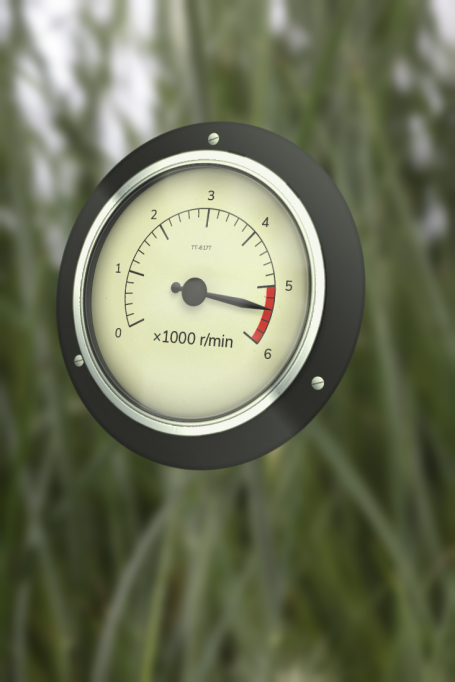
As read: 5400; rpm
